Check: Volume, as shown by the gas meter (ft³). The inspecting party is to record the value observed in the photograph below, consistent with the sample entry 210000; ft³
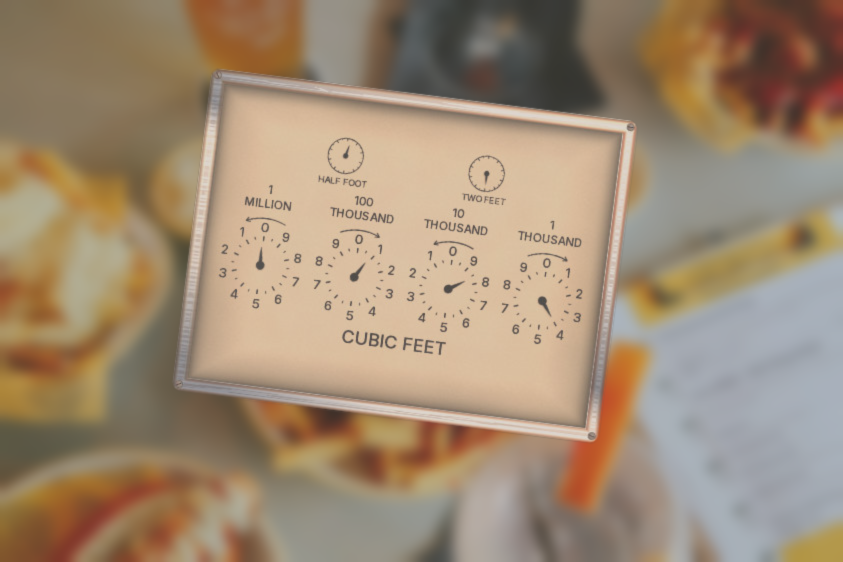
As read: 8400; ft³
